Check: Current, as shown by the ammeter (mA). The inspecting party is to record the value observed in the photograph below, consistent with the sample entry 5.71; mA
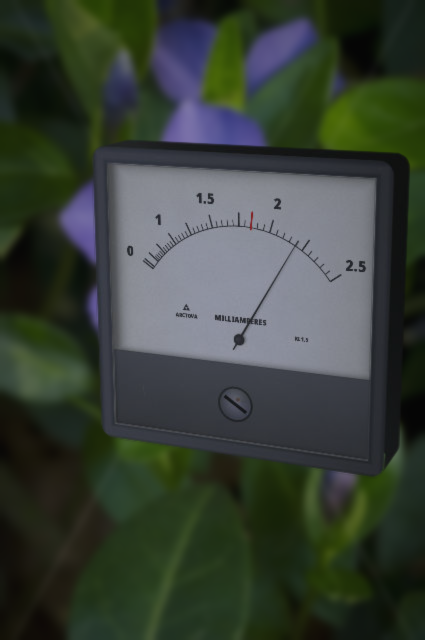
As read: 2.2; mA
